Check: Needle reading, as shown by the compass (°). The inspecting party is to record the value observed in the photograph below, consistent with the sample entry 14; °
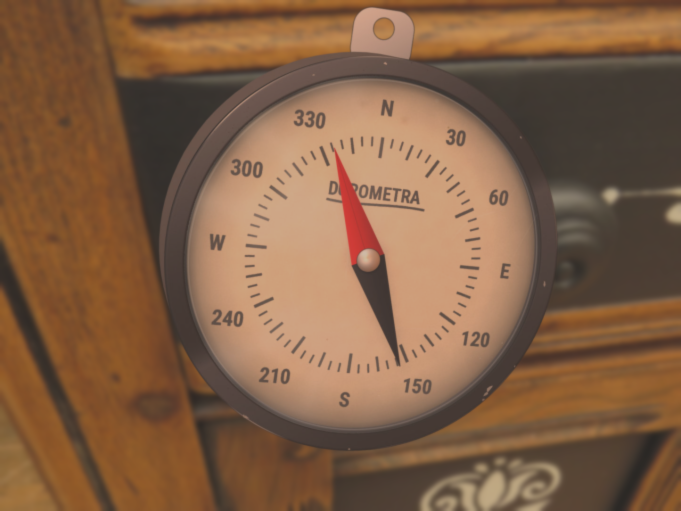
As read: 335; °
